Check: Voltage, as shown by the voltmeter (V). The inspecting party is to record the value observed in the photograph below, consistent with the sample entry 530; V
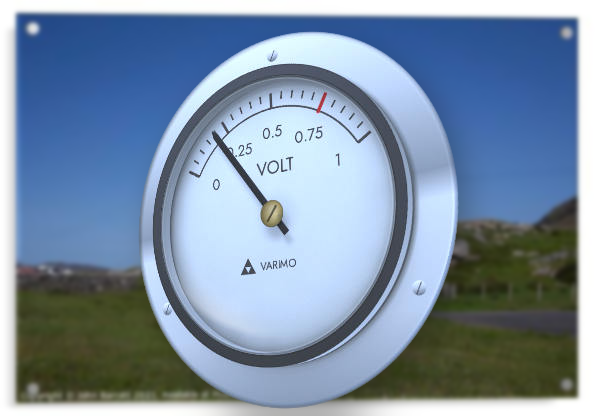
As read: 0.2; V
